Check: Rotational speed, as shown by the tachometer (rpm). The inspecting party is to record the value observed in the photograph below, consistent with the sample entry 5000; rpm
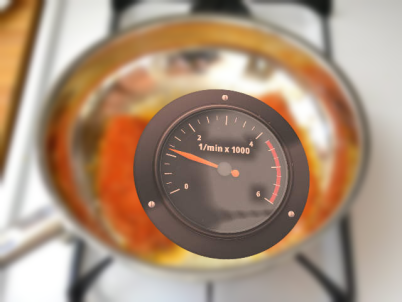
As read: 1125; rpm
